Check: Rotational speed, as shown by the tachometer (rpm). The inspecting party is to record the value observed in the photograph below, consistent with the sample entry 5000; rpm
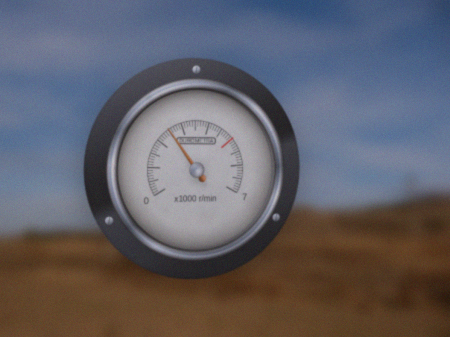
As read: 2500; rpm
